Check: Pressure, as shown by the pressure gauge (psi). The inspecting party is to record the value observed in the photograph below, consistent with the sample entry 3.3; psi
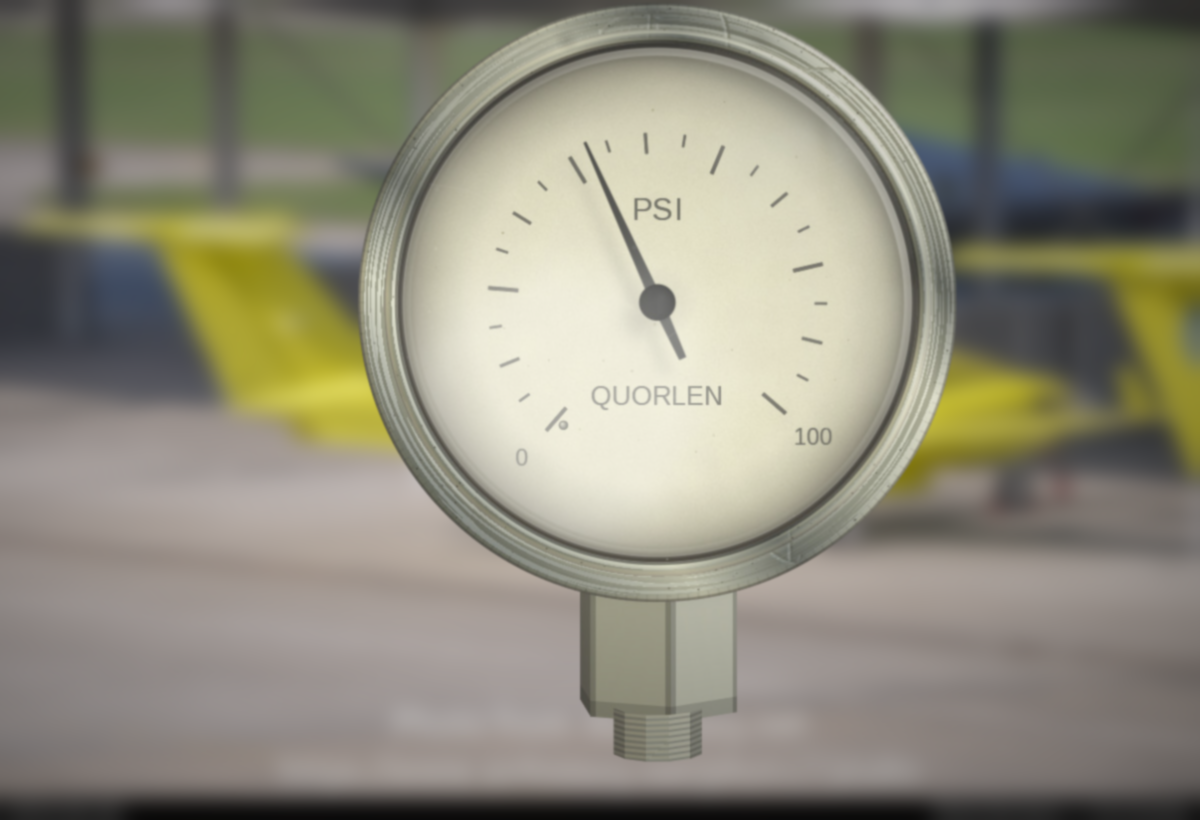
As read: 42.5; psi
